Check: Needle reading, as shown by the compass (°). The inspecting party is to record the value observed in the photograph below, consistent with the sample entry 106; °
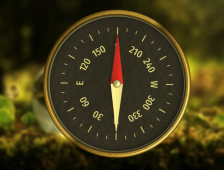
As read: 180; °
